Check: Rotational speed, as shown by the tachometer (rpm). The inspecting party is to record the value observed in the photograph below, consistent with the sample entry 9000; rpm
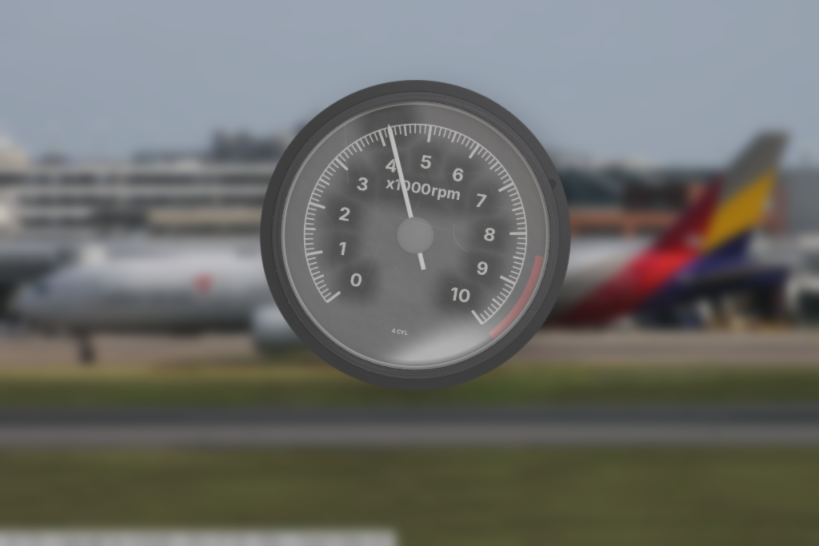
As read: 4200; rpm
